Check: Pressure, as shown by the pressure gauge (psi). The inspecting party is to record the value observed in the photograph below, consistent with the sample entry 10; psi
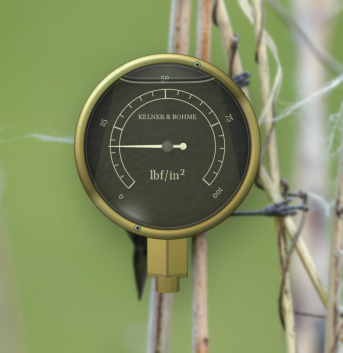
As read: 17.5; psi
